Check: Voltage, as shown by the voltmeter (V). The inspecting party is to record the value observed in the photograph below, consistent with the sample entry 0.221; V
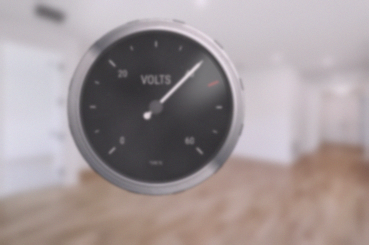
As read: 40; V
